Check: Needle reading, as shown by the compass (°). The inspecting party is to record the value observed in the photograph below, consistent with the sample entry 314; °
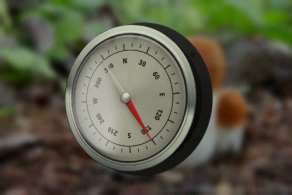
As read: 150; °
